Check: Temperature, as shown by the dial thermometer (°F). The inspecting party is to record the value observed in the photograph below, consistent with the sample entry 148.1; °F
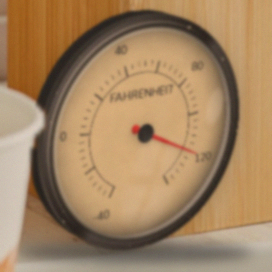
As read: 120; °F
